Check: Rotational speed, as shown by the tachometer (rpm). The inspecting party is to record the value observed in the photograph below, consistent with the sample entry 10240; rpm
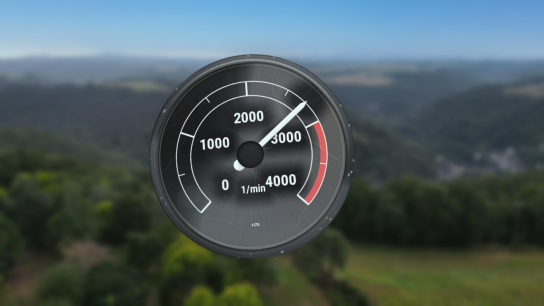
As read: 2750; rpm
